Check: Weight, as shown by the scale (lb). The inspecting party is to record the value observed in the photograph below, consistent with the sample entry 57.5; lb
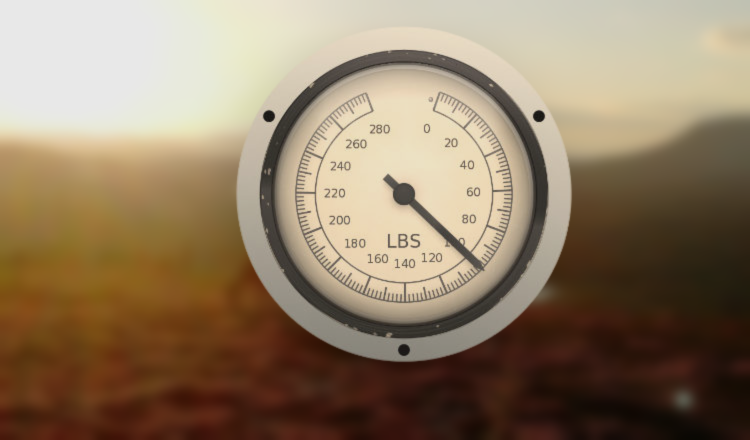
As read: 100; lb
